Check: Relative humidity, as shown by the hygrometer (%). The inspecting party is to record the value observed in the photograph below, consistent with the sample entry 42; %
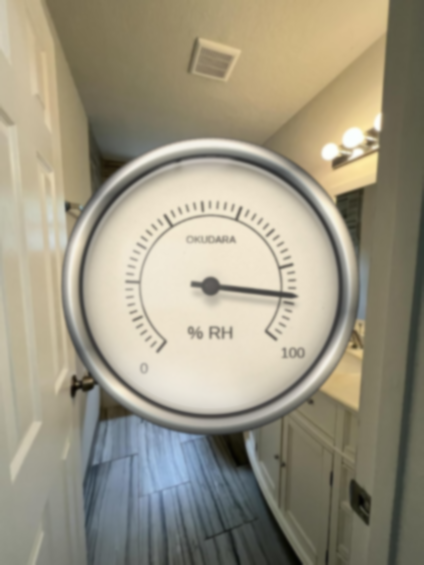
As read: 88; %
